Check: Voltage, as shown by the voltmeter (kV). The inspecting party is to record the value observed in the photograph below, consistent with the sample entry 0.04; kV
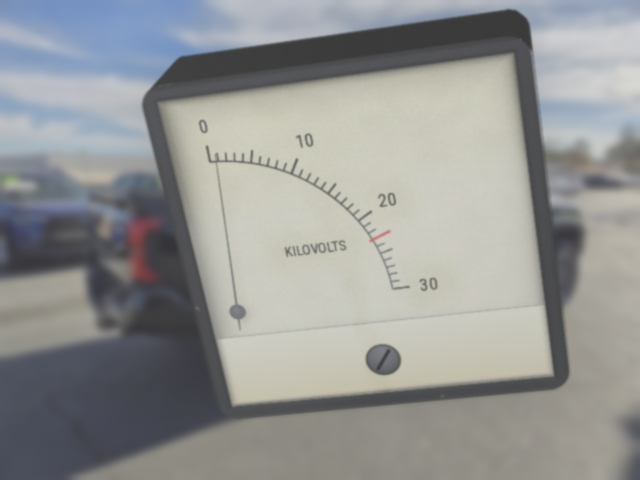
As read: 1; kV
